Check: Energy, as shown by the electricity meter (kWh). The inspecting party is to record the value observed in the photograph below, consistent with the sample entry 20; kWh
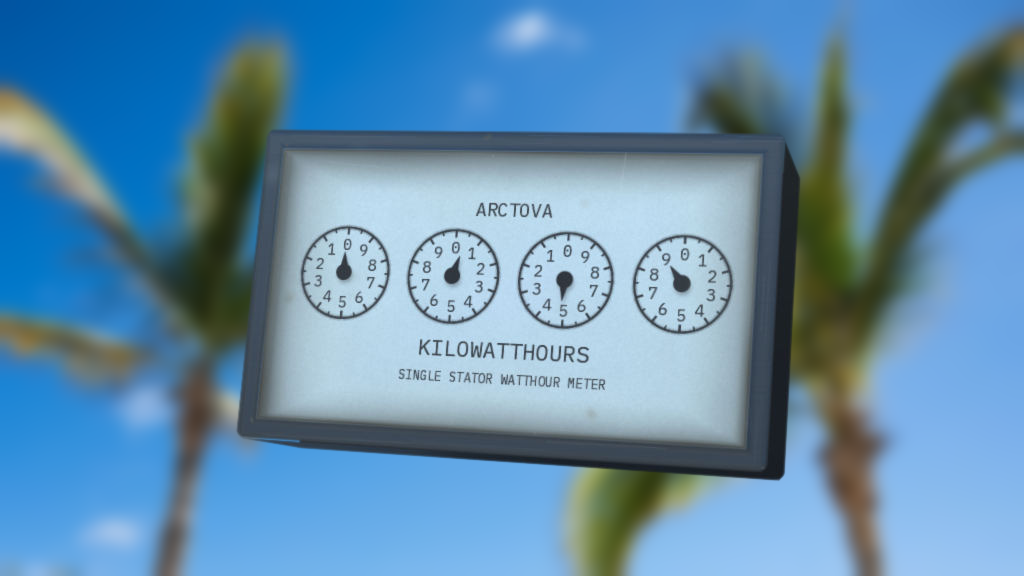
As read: 49; kWh
